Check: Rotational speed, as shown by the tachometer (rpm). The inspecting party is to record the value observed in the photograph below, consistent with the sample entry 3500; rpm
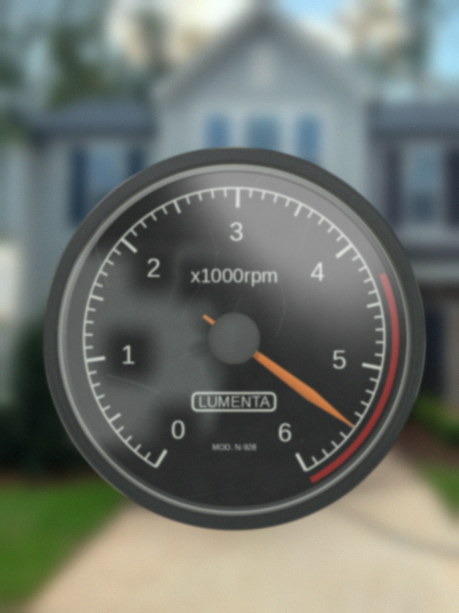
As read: 5500; rpm
